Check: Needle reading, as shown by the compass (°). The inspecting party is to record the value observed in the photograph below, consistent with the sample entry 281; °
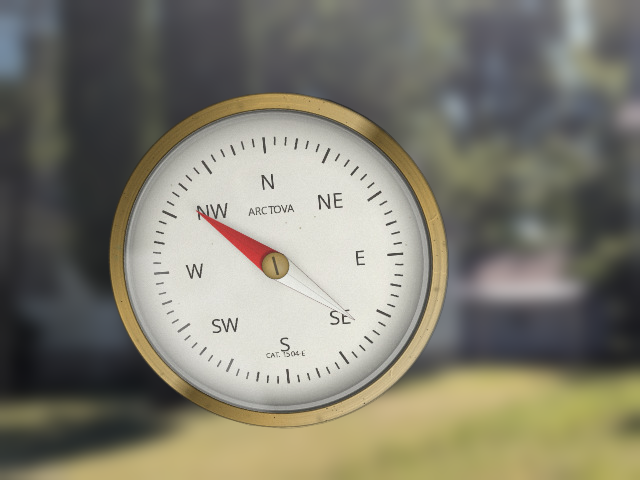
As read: 310; °
